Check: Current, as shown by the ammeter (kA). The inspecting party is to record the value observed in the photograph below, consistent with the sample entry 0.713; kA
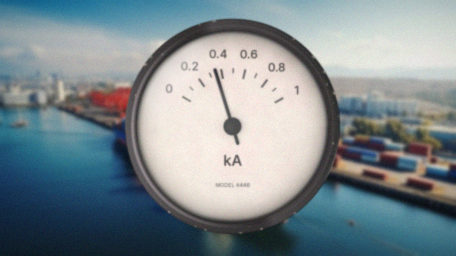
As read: 0.35; kA
